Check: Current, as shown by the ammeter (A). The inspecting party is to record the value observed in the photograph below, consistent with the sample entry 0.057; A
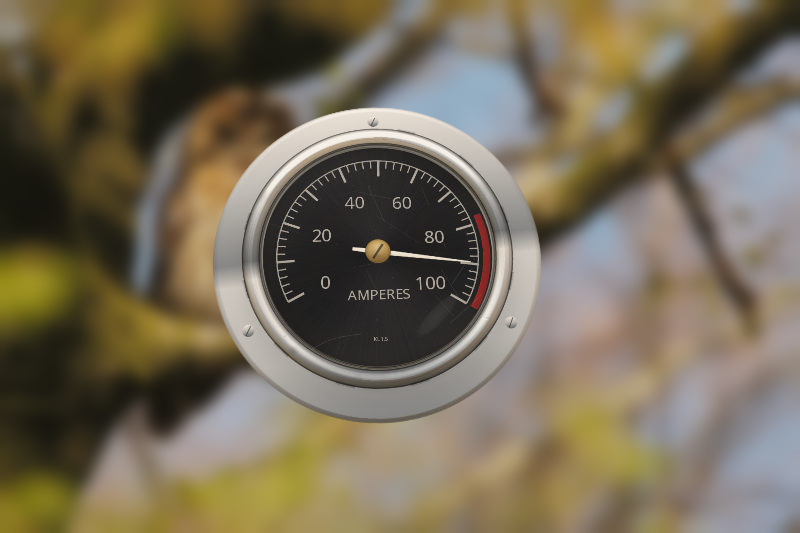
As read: 90; A
